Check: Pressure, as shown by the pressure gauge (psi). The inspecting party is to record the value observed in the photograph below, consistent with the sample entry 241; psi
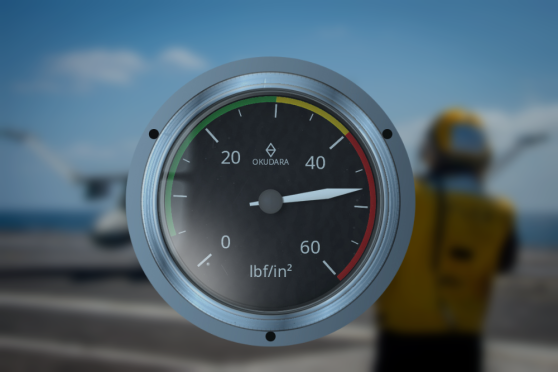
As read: 47.5; psi
